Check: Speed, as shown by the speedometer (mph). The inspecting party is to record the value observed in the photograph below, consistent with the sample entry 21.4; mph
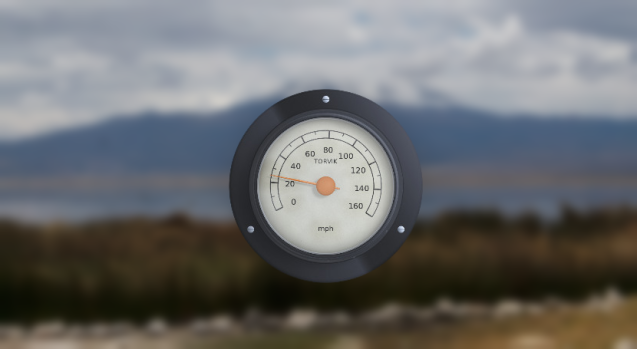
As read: 25; mph
